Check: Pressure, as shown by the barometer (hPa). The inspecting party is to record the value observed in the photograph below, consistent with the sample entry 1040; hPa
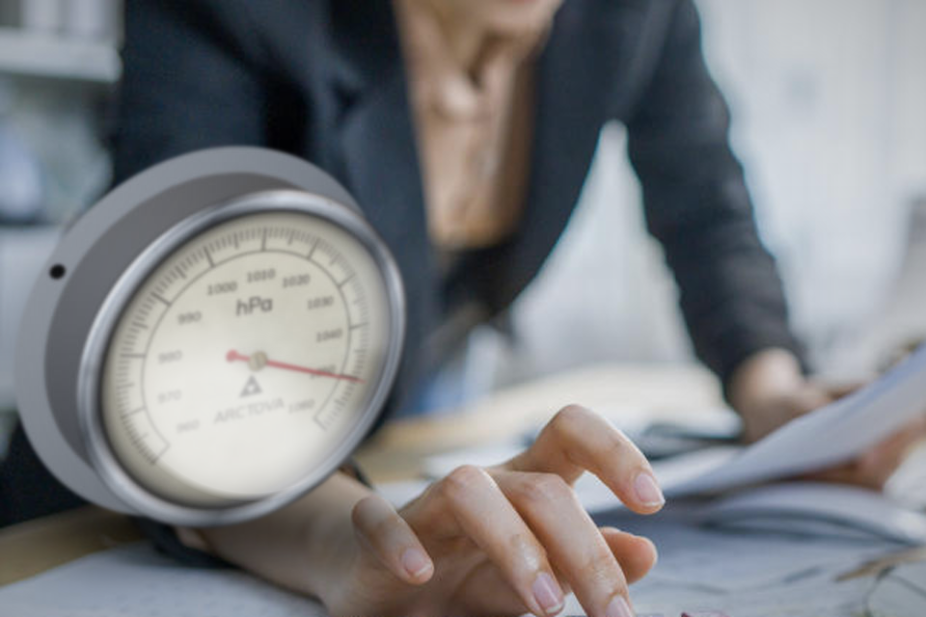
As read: 1050; hPa
